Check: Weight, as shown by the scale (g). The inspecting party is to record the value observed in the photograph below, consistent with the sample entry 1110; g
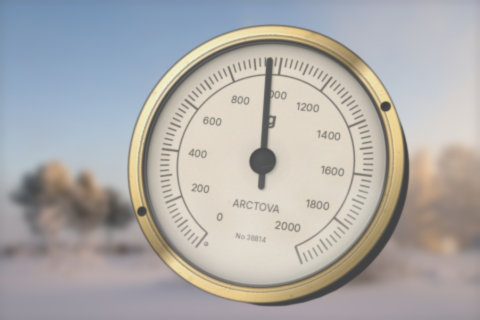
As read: 960; g
